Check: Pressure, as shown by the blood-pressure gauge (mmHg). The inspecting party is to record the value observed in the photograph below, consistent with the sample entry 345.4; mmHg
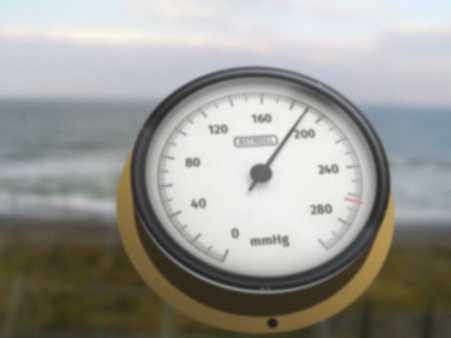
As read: 190; mmHg
